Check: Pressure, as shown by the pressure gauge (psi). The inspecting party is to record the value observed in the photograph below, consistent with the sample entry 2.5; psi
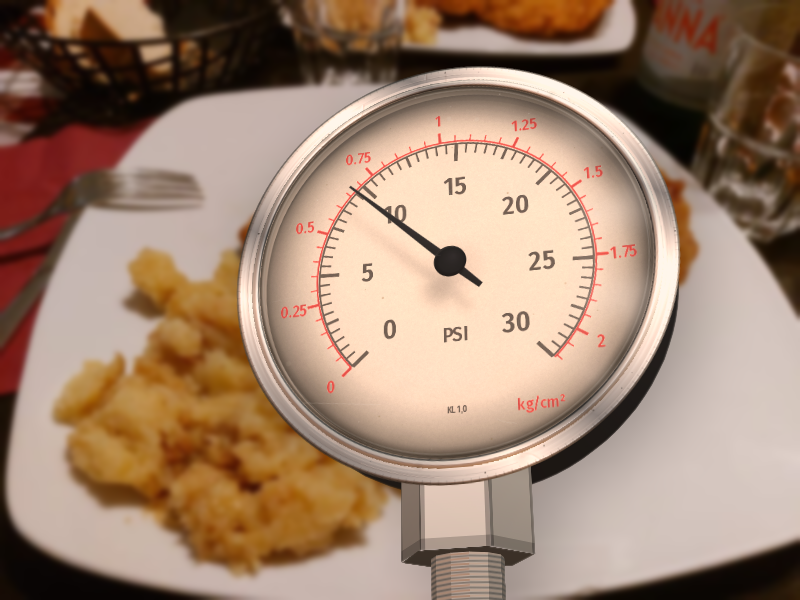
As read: 9.5; psi
